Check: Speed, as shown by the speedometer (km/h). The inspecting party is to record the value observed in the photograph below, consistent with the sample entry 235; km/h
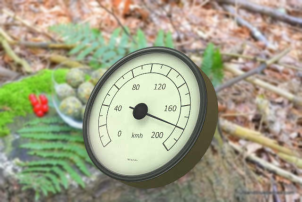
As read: 180; km/h
